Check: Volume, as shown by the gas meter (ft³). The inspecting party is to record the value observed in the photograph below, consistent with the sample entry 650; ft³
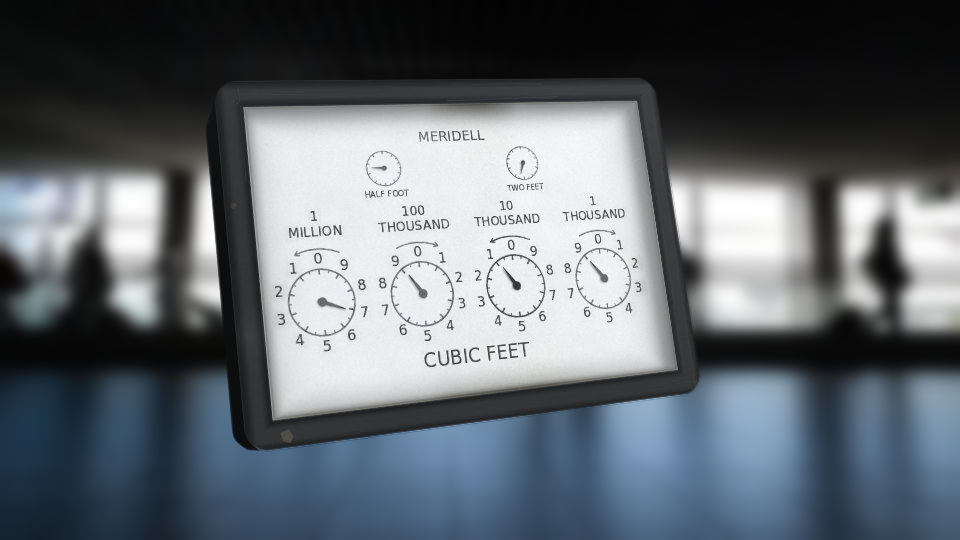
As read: 690900; ft³
